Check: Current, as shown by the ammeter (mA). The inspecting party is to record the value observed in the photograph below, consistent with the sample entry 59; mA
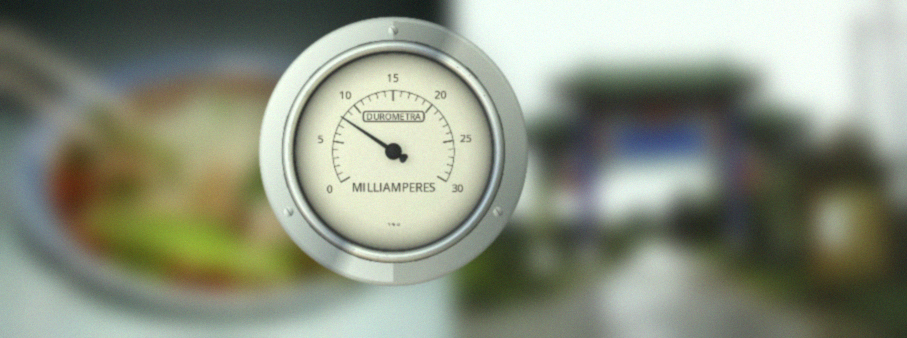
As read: 8; mA
